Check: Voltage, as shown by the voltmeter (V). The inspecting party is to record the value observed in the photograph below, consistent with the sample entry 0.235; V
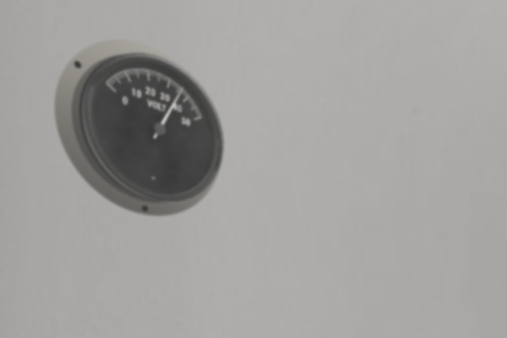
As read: 35; V
